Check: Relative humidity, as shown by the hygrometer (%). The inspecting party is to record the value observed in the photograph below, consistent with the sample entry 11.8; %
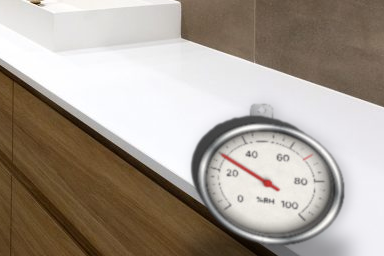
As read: 28; %
